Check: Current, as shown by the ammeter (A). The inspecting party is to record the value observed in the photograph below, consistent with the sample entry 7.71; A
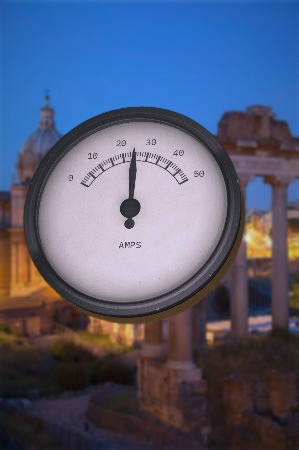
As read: 25; A
